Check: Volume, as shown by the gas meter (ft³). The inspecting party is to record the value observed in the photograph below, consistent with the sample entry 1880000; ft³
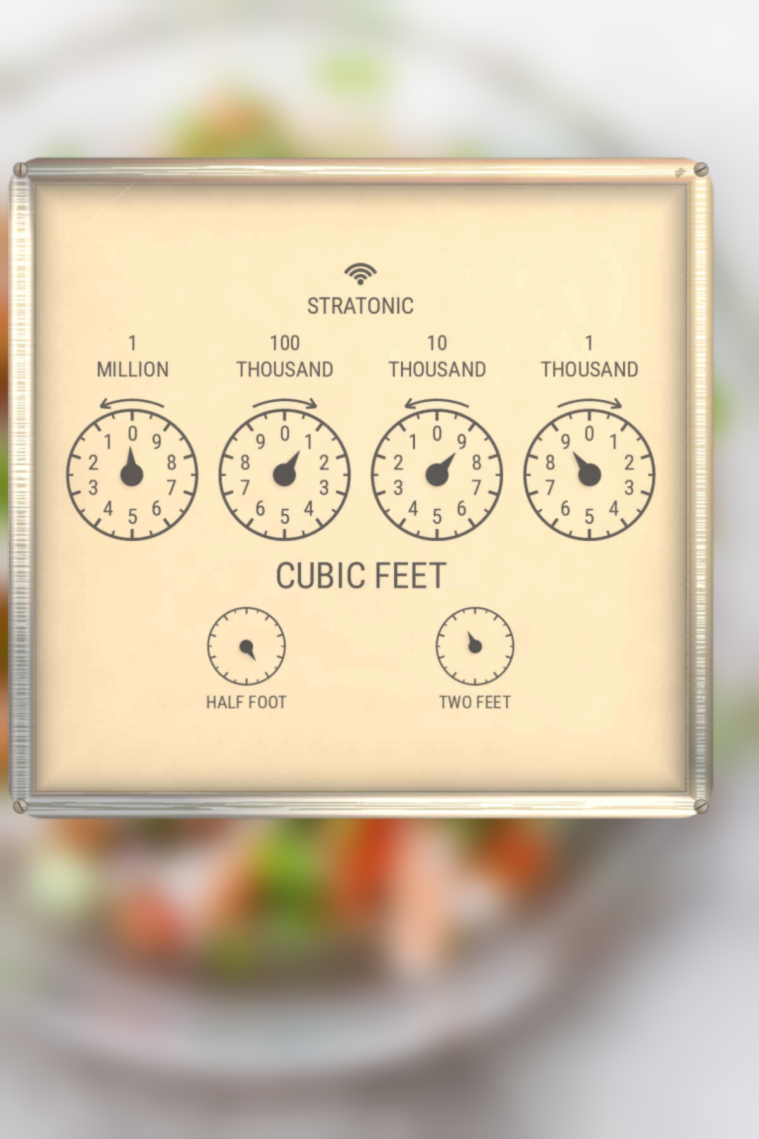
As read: 8900; ft³
